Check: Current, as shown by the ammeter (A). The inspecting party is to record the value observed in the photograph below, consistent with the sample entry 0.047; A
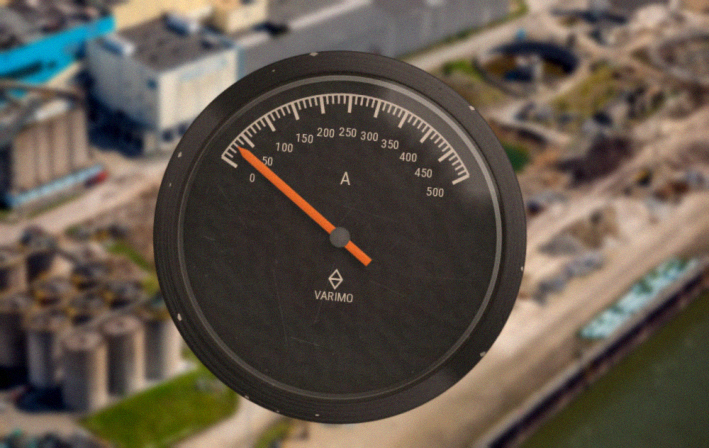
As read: 30; A
